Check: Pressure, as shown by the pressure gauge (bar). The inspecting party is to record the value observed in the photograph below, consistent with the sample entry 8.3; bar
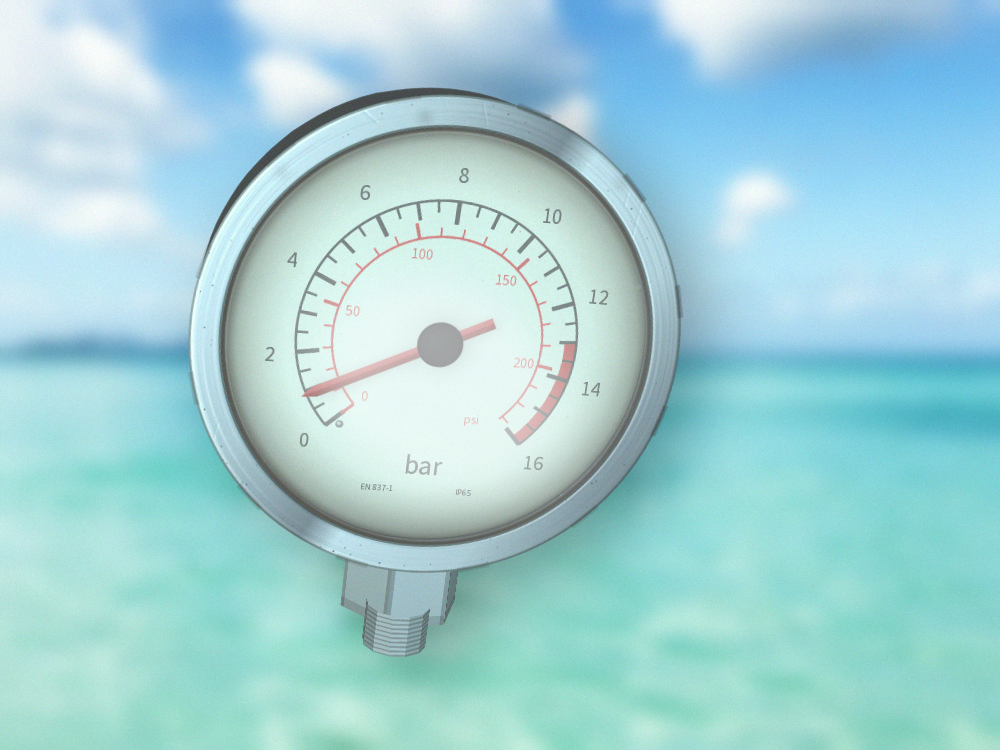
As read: 1; bar
